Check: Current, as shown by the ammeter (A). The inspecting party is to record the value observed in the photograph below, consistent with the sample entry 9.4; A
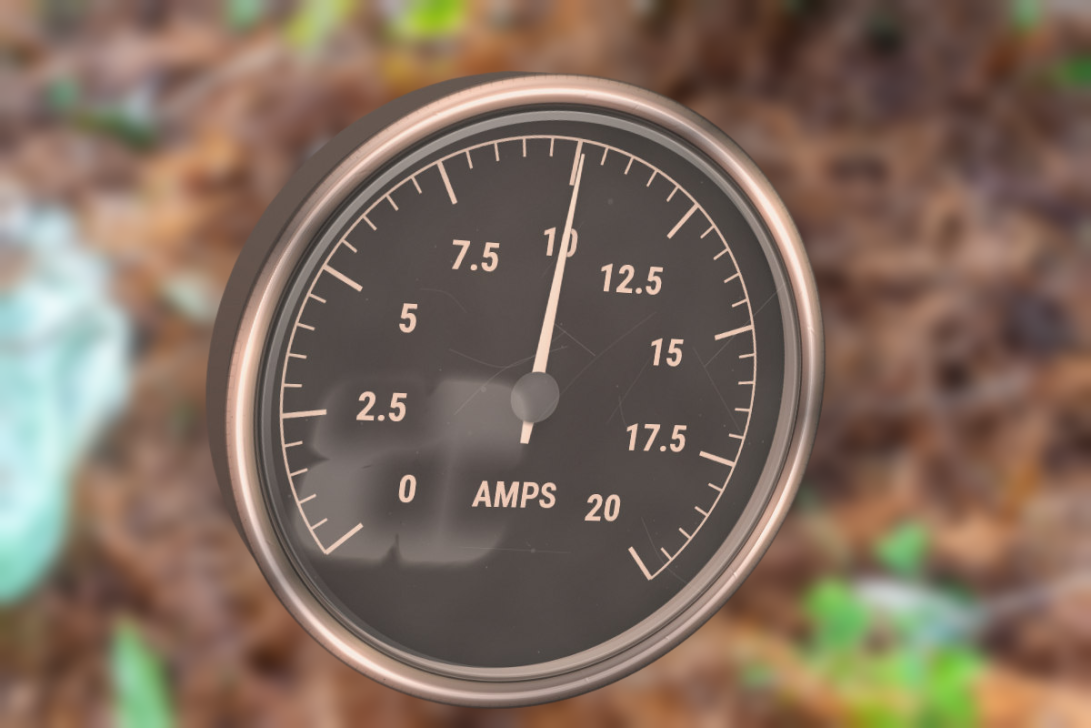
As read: 10; A
